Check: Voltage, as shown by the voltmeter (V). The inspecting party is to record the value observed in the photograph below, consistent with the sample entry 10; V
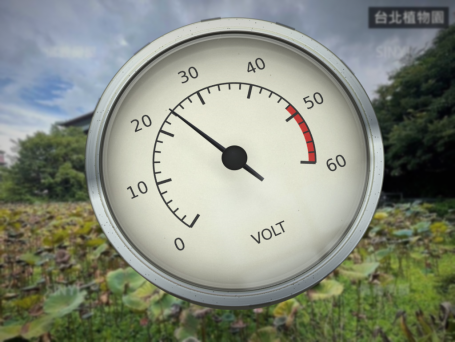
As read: 24; V
